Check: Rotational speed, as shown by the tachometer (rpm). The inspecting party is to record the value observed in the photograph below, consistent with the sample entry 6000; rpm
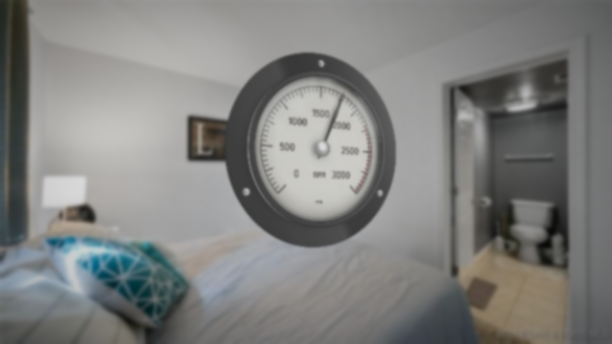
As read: 1750; rpm
